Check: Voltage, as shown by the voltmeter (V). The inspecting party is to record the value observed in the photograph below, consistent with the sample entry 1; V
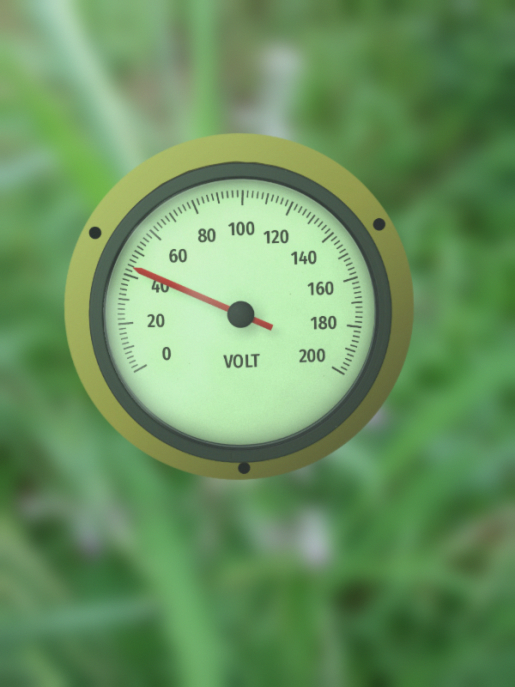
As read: 44; V
